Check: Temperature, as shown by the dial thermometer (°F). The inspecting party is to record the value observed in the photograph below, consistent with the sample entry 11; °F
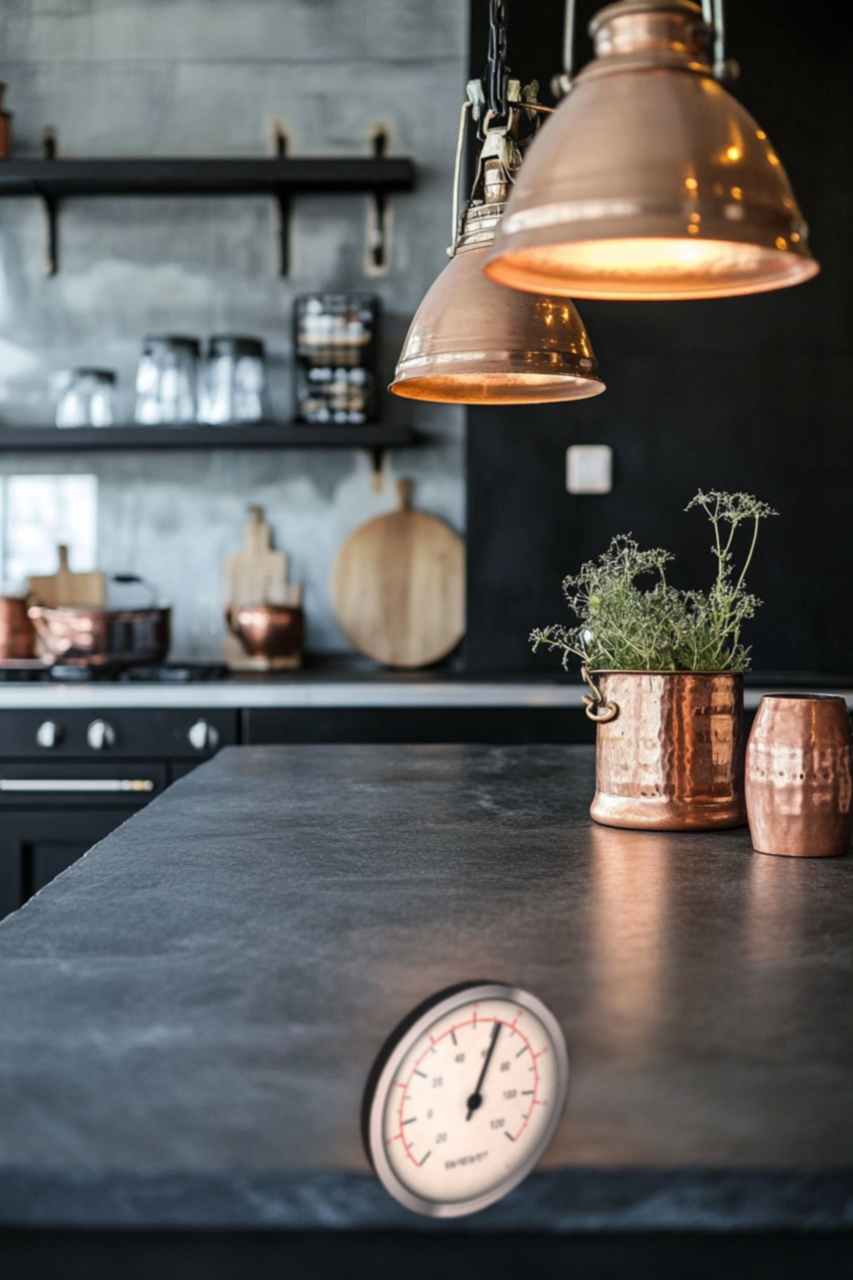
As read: 60; °F
